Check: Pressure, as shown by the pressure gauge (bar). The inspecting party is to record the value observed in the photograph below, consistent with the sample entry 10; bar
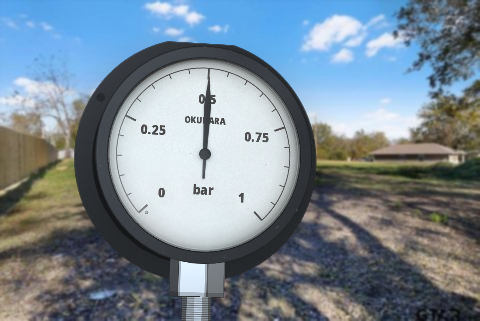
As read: 0.5; bar
